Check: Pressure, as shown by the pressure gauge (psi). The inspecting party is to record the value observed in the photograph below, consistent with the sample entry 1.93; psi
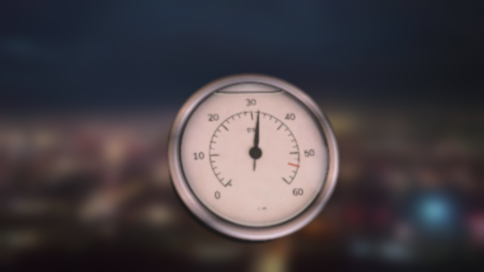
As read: 32; psi
